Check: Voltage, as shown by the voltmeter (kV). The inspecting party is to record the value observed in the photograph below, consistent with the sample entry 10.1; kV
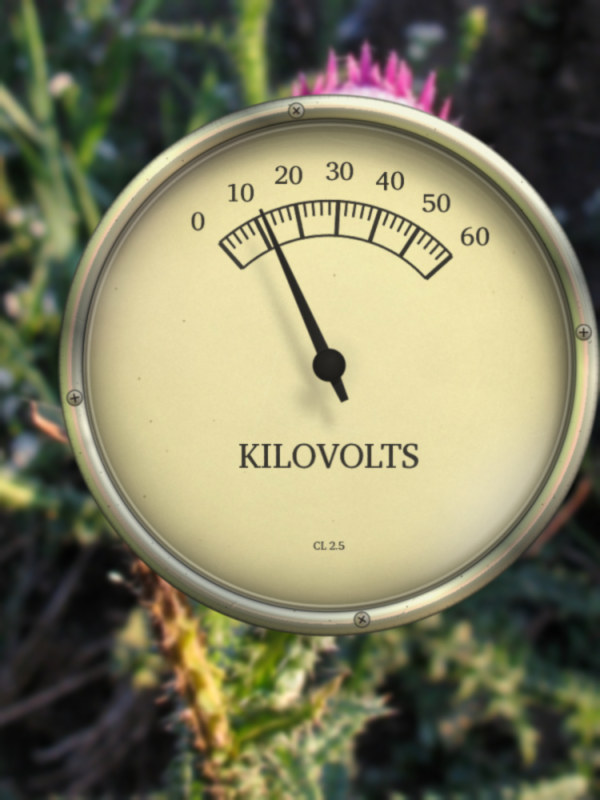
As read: 12; kV
